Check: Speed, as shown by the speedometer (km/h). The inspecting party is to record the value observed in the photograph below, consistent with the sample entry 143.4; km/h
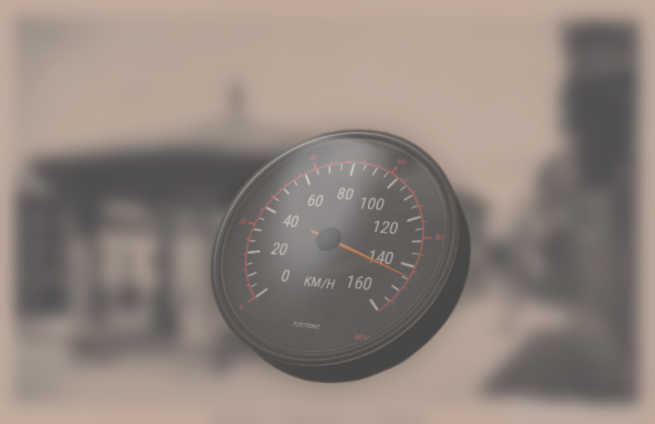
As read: 145; km/h
